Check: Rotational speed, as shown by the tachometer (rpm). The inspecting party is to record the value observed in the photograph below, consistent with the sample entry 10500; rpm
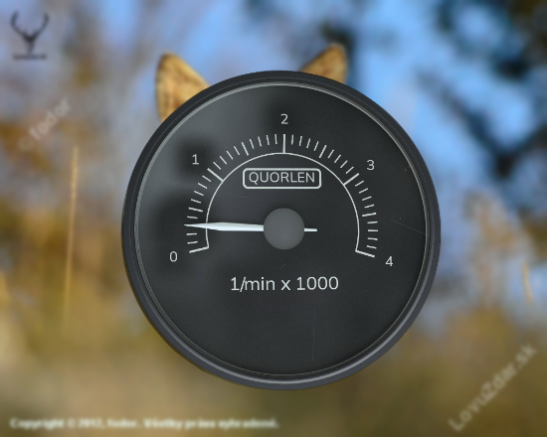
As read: 300; rpm
